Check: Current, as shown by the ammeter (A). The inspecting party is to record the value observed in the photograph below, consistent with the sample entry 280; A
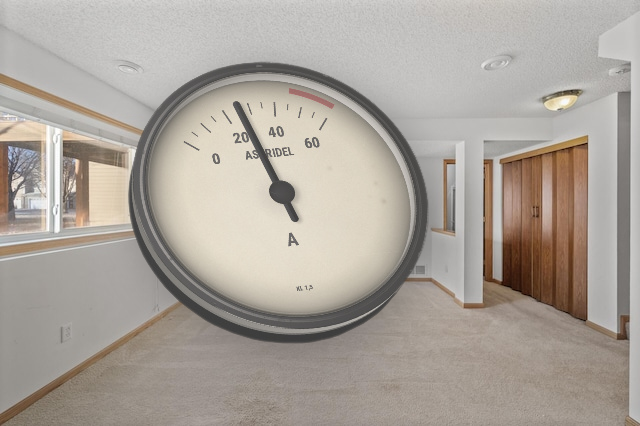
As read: 25; A
